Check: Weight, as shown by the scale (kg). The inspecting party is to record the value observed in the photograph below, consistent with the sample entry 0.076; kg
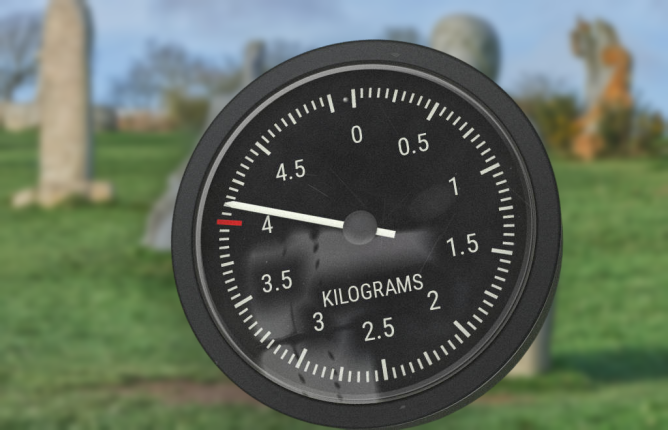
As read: 4.1; kg
